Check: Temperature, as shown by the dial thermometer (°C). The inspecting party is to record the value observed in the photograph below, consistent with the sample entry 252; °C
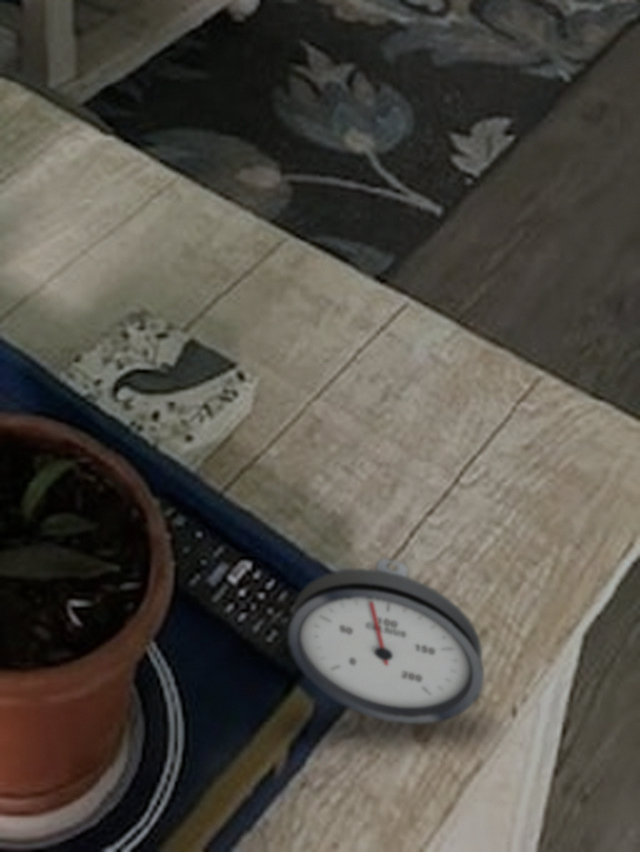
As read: 90; °C
